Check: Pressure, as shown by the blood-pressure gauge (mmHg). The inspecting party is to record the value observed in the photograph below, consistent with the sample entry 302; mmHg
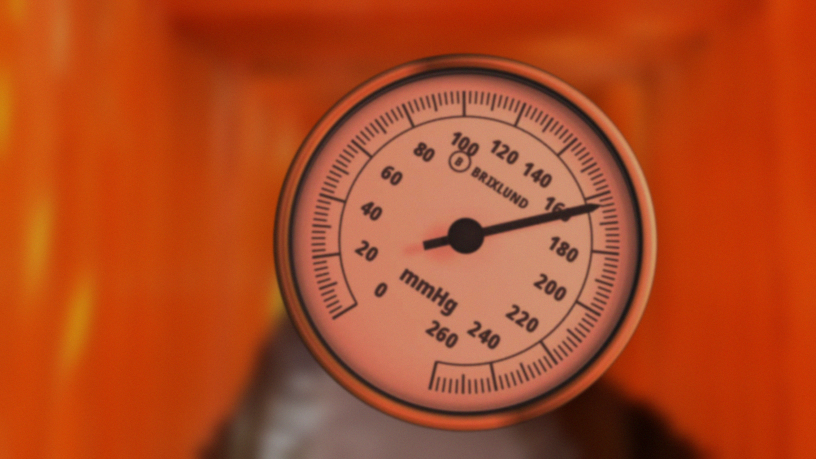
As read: 164; mmHg
